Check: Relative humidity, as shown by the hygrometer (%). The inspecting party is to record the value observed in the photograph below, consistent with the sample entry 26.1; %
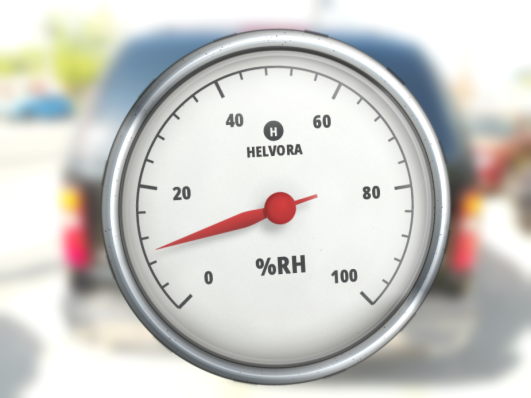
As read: 10; %
